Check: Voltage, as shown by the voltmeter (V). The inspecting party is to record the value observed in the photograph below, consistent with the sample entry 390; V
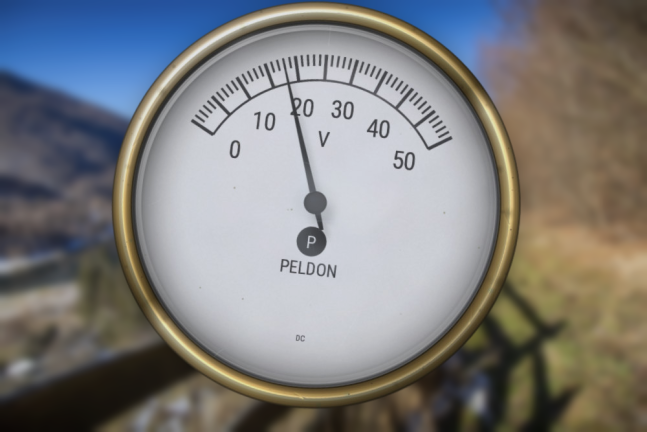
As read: 18; V
